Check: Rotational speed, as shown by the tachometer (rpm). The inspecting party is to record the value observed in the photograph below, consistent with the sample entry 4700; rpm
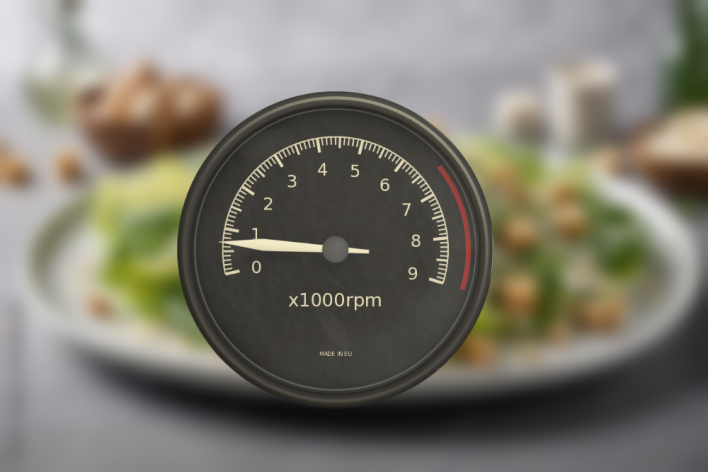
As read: 700; rpm
